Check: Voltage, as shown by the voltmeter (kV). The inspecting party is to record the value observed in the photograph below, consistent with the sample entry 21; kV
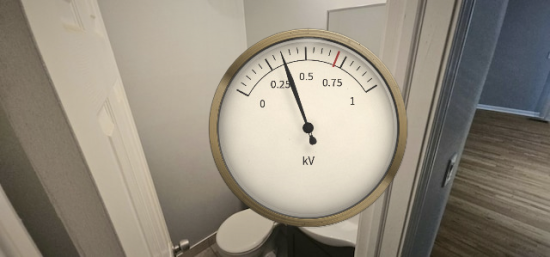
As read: 0.35; kV
